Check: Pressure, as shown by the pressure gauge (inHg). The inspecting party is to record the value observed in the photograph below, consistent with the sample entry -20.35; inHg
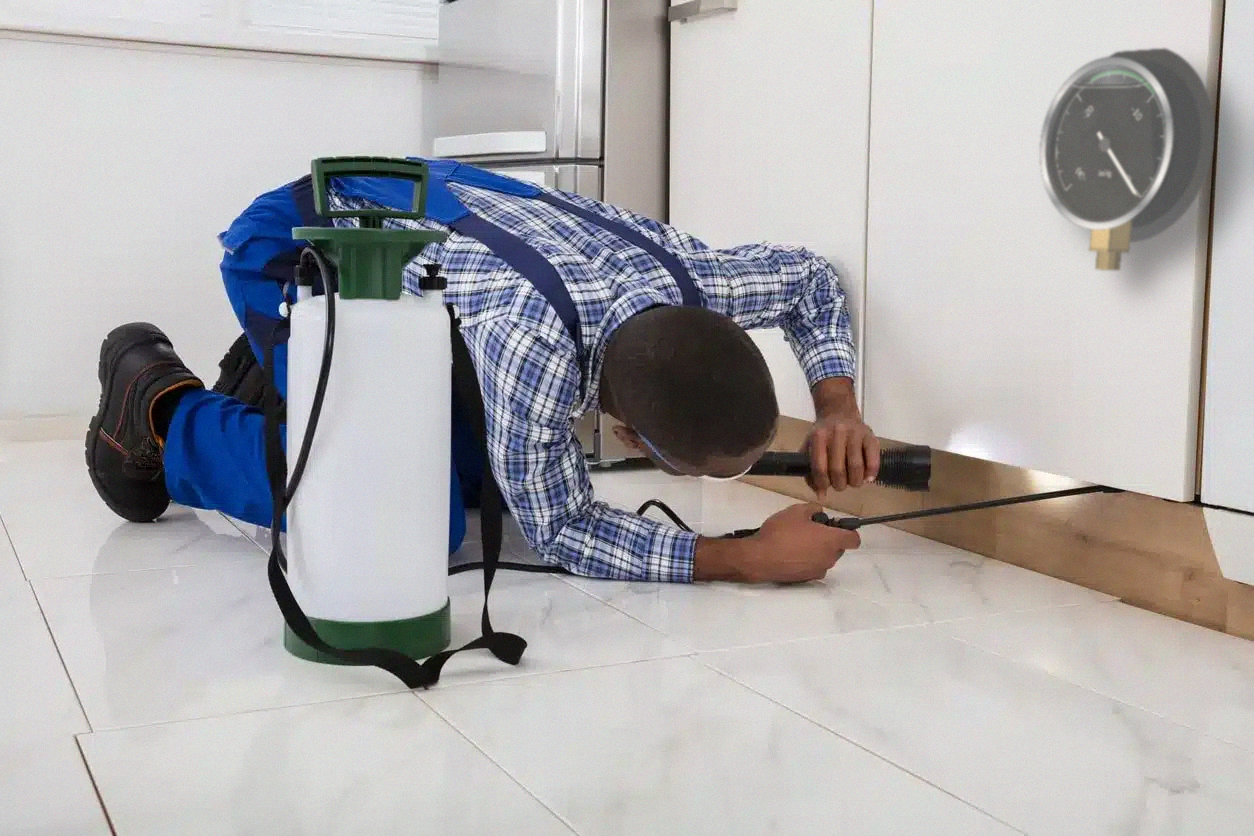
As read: 0; inHg
